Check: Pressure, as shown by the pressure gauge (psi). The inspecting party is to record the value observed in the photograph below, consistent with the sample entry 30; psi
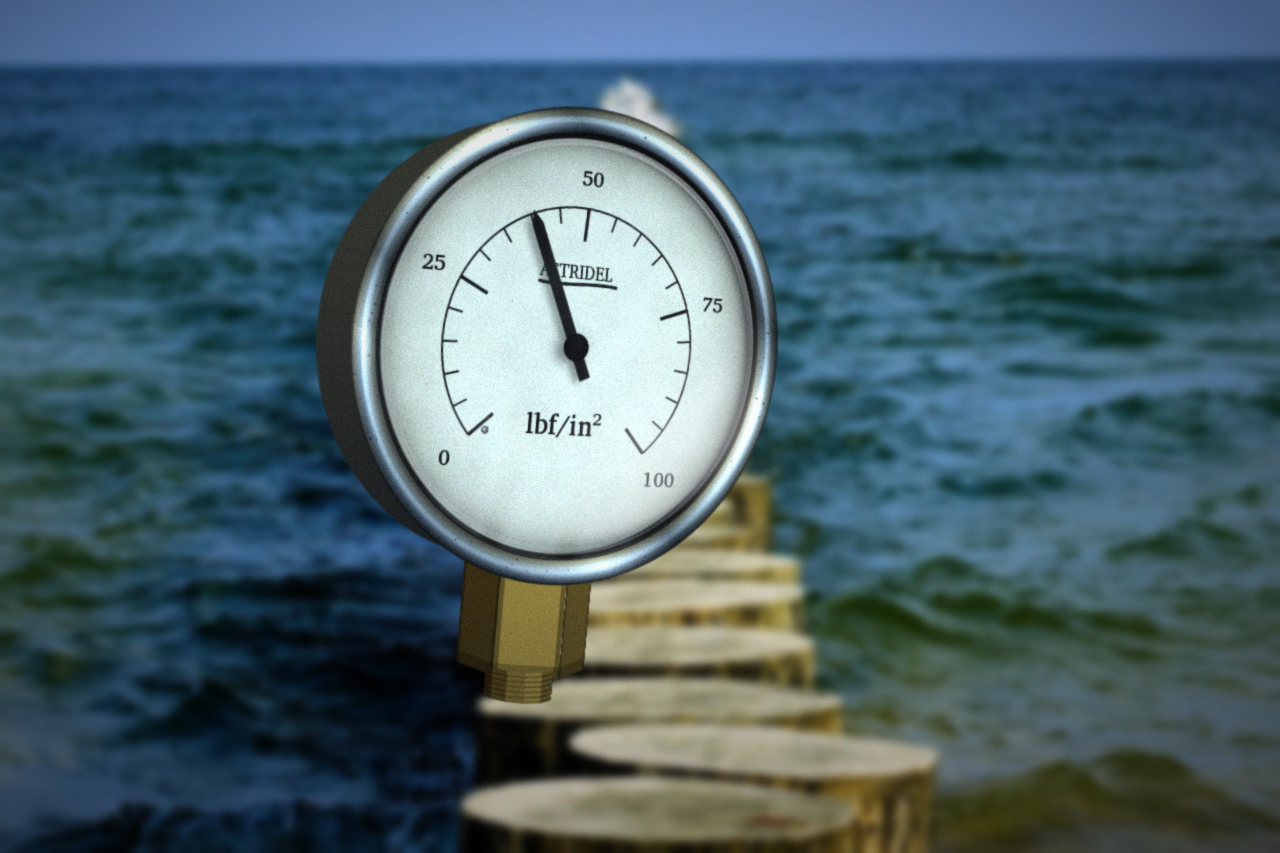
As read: 40; psi
